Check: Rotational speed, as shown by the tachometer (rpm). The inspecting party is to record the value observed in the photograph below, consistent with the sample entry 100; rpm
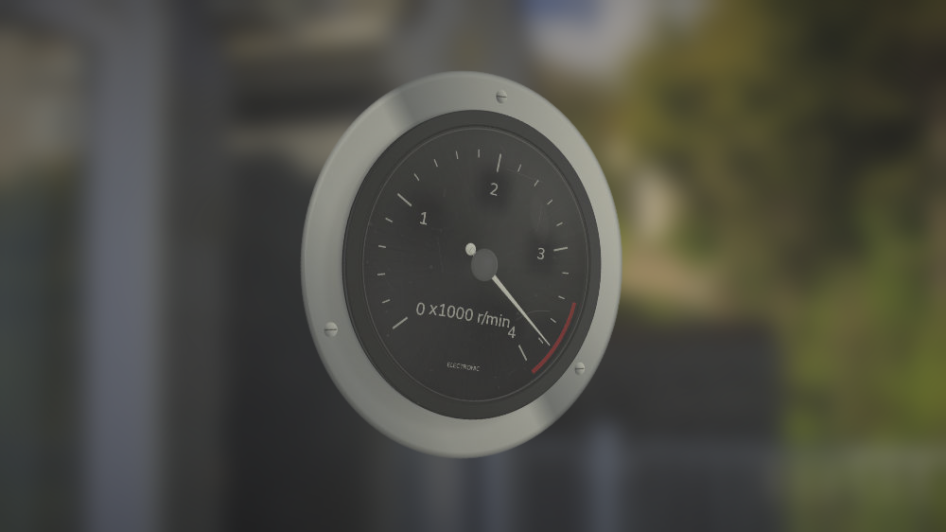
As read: 3800; rpm
